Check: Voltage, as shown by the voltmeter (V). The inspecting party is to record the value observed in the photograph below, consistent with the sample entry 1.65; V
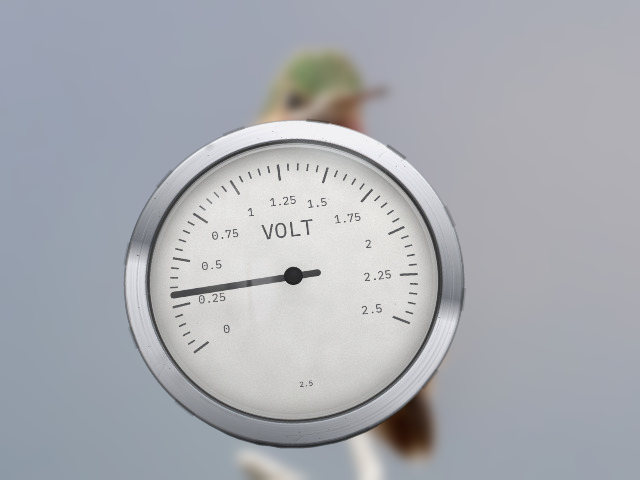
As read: 0.3; V
